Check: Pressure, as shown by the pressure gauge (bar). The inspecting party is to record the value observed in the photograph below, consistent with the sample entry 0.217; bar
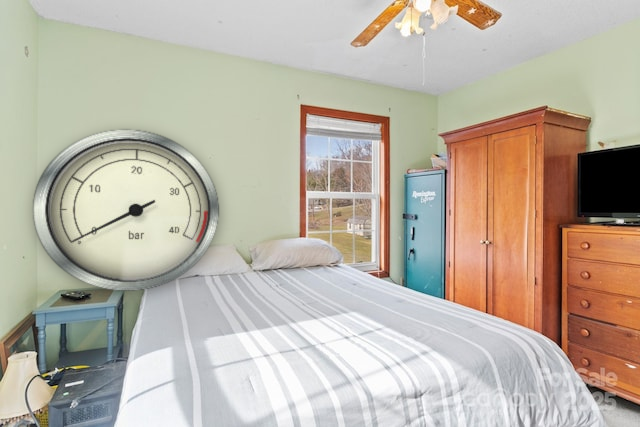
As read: 0; bar
